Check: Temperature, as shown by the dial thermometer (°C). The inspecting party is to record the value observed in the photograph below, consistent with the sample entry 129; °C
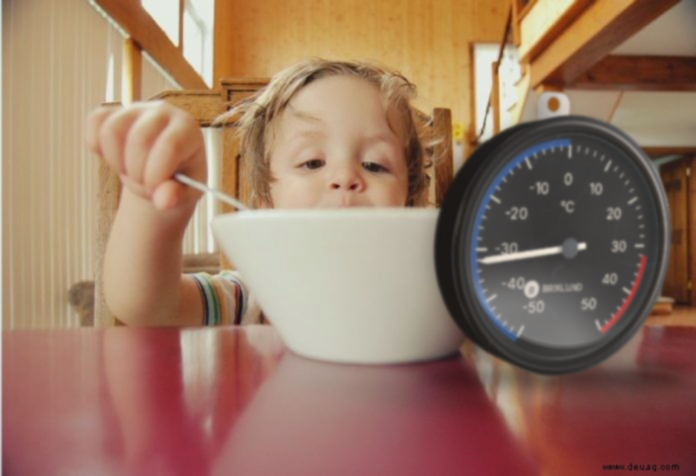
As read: -32; °C
